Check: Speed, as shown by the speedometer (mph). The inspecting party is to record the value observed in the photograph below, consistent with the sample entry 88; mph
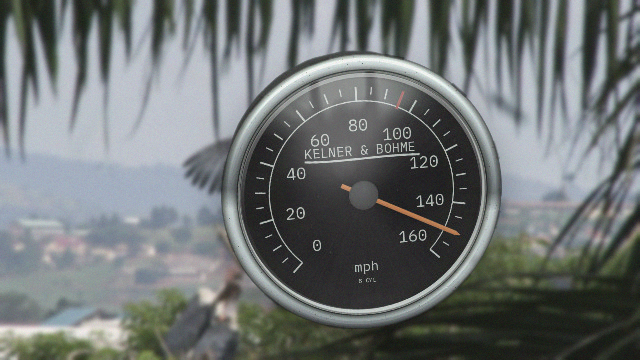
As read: 150; mph
